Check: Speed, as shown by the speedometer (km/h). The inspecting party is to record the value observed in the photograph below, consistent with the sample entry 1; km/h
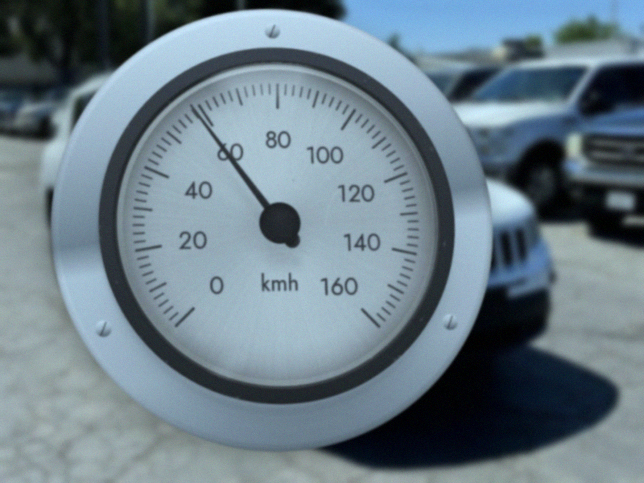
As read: 58; km/h
